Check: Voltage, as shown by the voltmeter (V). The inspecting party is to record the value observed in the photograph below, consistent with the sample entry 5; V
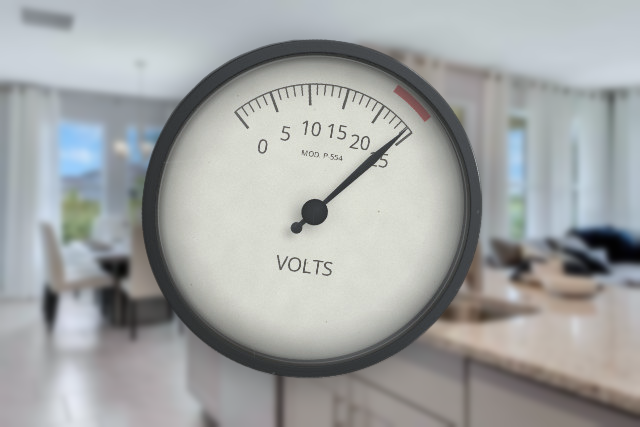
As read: 24; V
